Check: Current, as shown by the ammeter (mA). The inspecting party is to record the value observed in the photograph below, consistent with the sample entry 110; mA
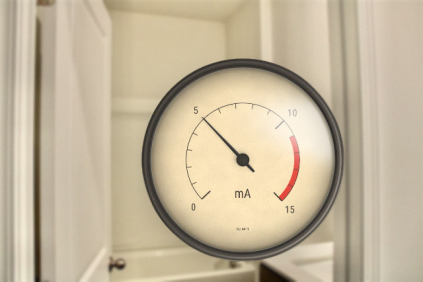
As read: 5; mA
